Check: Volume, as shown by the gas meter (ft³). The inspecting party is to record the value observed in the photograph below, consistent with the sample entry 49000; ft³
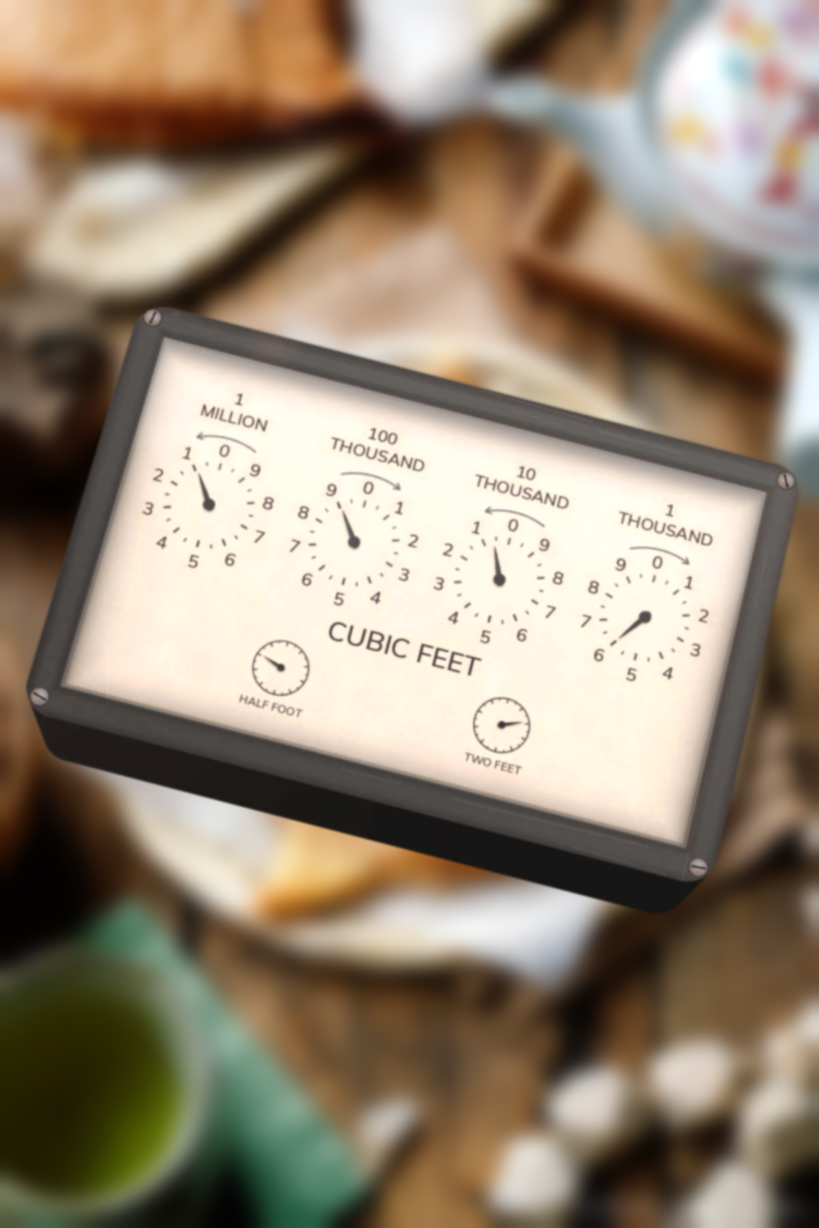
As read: 90600; ft³
